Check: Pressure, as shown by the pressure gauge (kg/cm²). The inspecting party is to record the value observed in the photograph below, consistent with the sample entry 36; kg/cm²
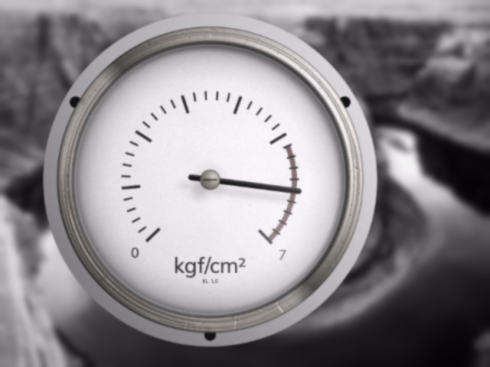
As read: 6; kg/cm²
